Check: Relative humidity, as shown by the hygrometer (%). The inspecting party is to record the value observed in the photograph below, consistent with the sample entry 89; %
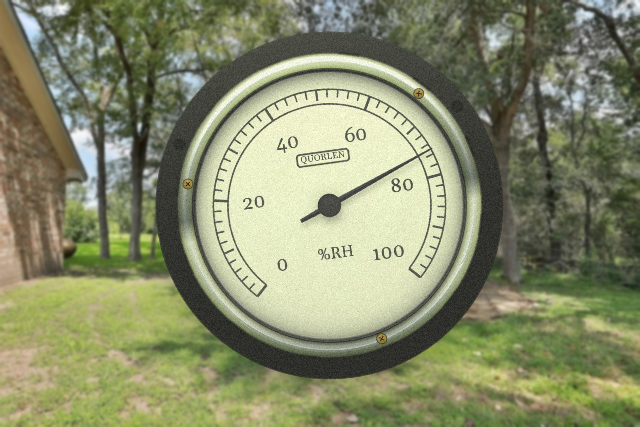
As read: 75; %
